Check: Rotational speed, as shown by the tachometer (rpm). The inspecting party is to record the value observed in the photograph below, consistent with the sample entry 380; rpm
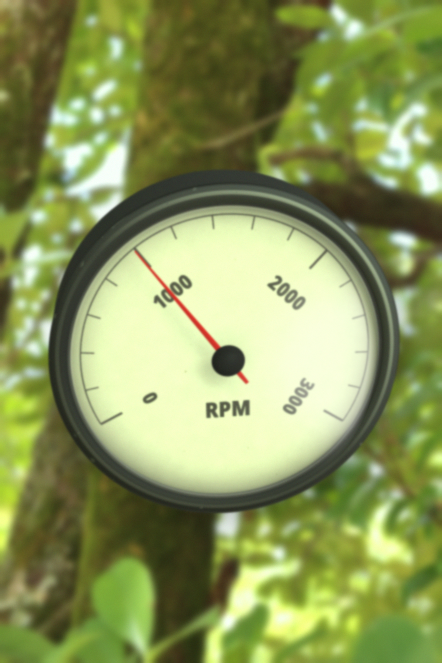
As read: 1000; rpm
